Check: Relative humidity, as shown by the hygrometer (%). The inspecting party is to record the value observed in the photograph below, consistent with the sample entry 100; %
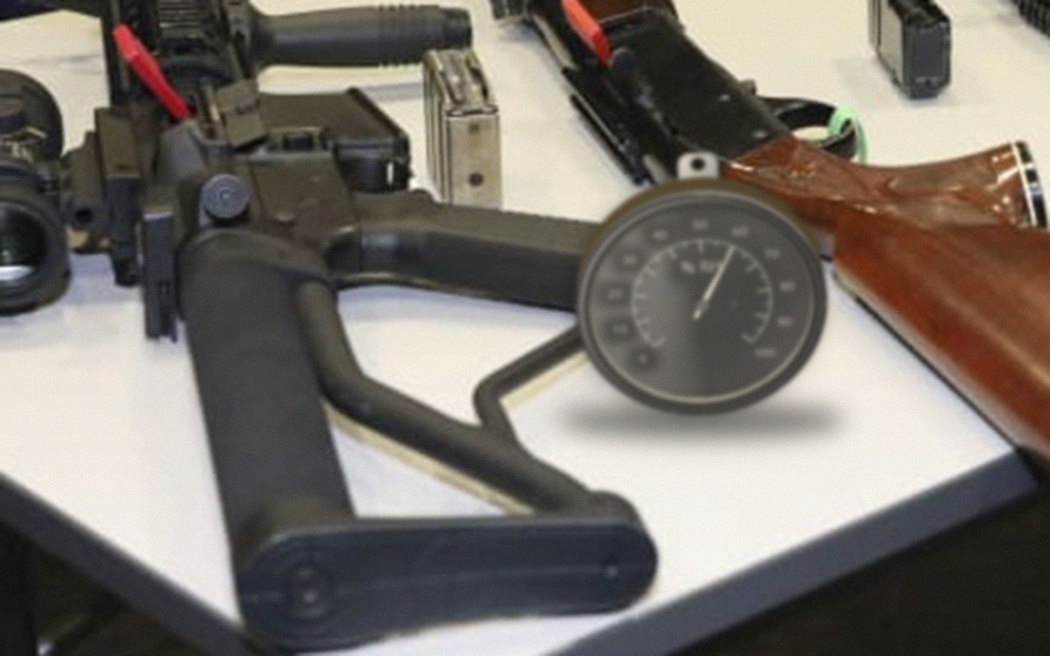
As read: 60; %
